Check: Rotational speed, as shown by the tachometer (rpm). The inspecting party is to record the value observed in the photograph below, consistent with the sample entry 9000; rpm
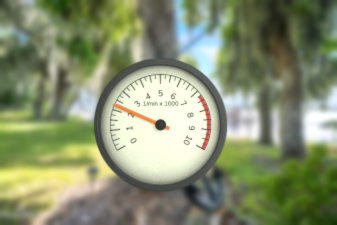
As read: 2250; rpm
